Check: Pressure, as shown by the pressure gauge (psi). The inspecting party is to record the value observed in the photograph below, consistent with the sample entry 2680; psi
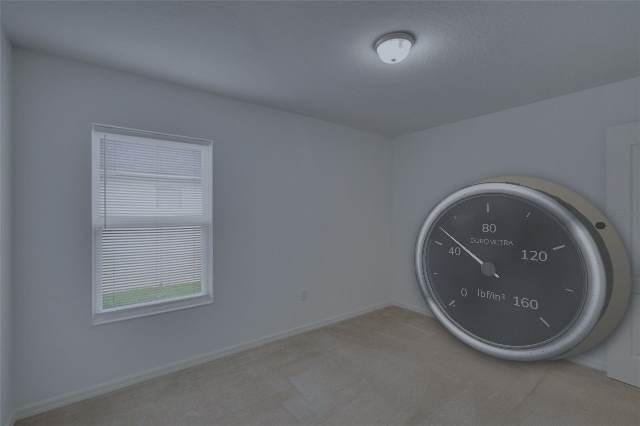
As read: 50; psi
